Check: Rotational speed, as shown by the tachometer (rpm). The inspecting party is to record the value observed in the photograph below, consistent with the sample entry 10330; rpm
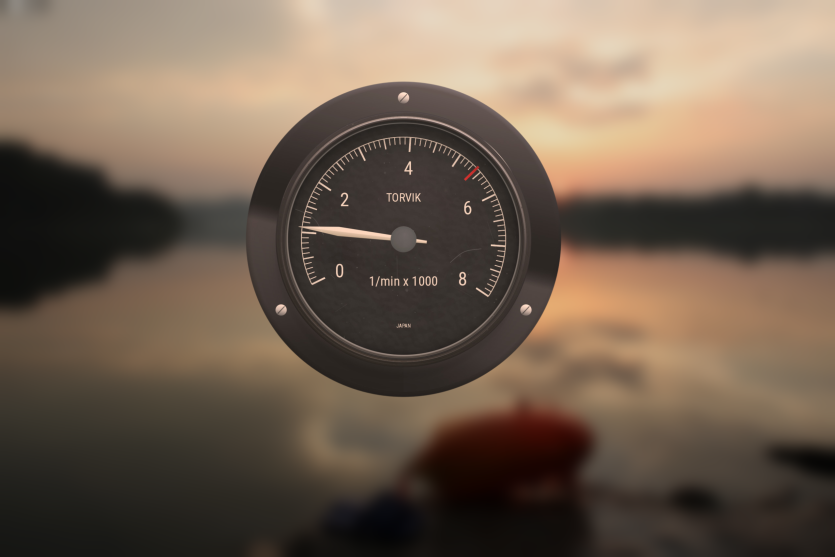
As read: 1100; rpm
